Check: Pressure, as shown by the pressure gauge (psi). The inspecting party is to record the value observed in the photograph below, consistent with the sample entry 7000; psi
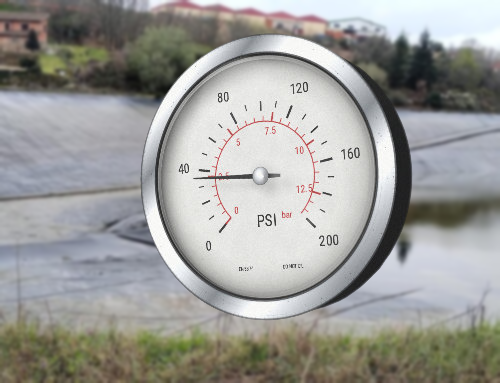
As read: 35; psi
